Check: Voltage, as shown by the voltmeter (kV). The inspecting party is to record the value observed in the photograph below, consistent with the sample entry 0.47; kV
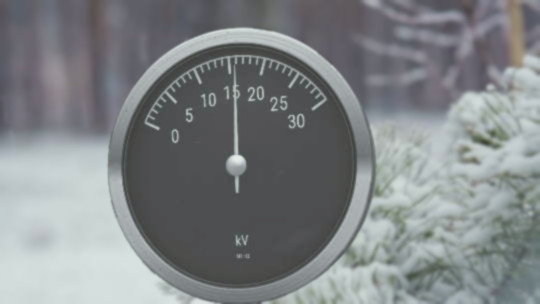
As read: 16; kV
